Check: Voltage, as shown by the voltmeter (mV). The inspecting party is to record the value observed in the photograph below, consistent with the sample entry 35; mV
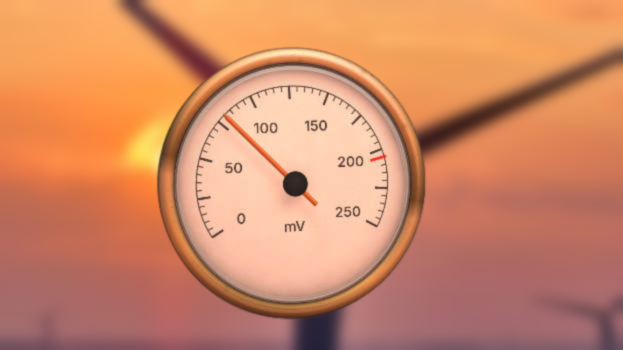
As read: 80; mV
